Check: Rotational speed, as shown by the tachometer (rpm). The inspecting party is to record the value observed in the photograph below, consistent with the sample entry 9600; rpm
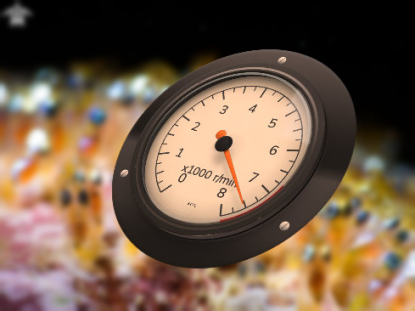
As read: 7500; rpm
